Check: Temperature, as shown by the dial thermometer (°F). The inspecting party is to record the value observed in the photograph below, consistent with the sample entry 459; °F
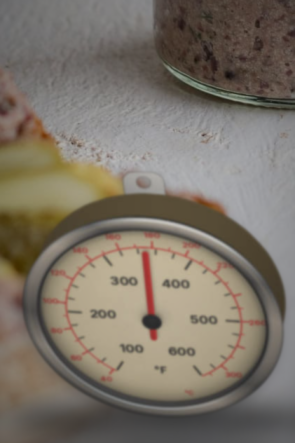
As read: 350; °F
